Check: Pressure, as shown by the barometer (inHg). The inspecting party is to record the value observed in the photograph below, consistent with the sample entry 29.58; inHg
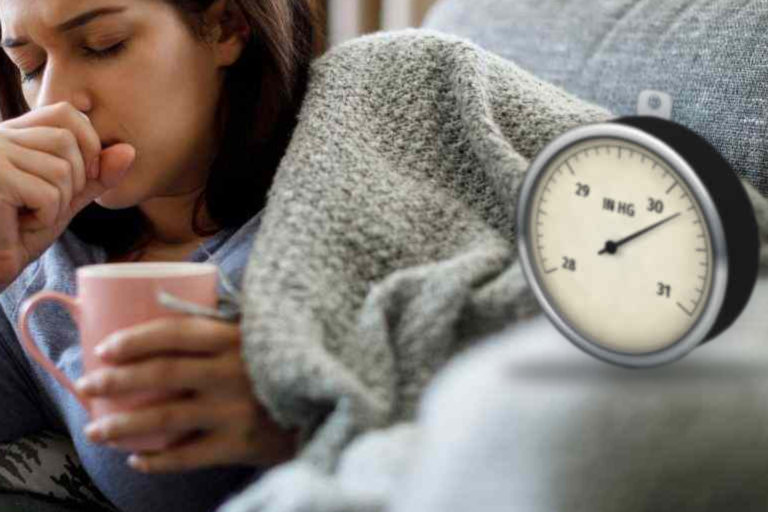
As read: 30.2; inHg
